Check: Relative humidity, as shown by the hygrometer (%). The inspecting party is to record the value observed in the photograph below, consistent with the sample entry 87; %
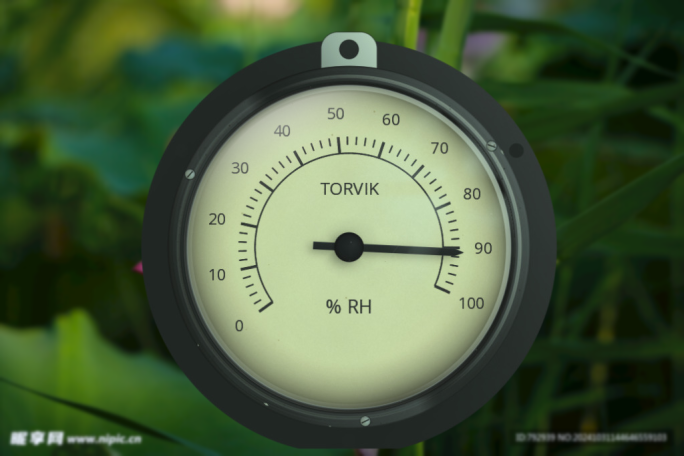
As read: 91; %
